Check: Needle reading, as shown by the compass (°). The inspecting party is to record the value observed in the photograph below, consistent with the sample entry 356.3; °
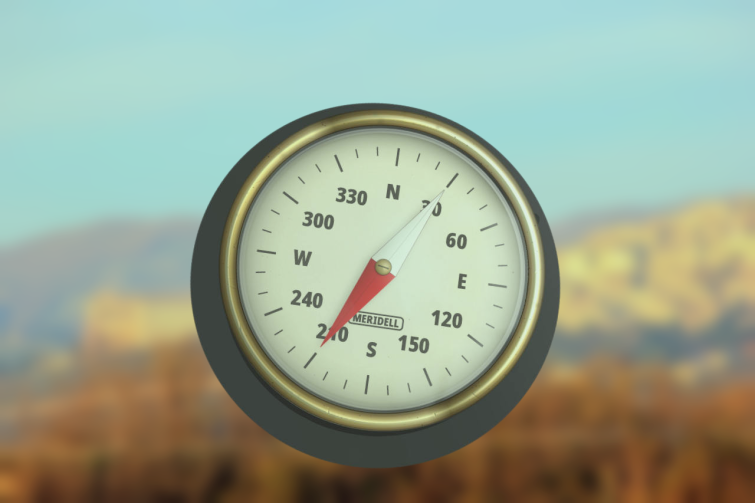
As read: 210; °
